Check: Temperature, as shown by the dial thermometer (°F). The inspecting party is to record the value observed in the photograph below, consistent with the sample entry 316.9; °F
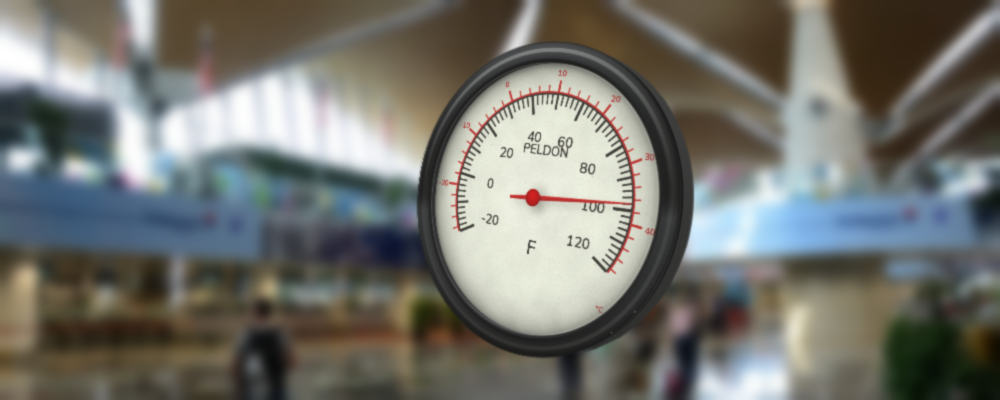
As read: 98; °F
